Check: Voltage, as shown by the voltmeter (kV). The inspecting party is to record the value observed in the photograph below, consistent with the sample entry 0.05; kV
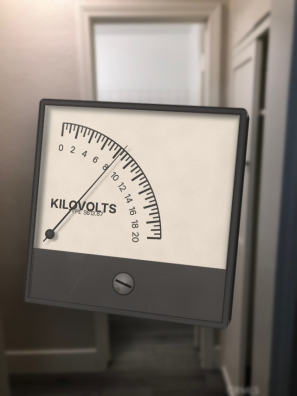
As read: 8.5; kV
